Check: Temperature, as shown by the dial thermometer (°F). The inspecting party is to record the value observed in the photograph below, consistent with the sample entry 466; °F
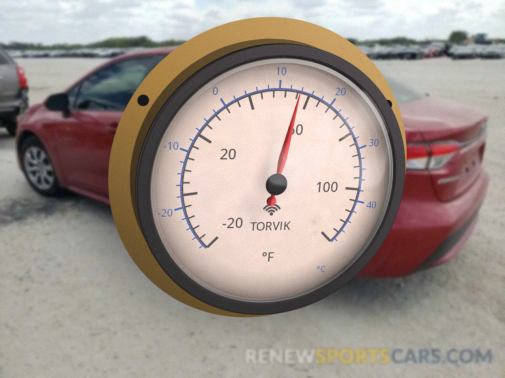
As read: 56; °F
